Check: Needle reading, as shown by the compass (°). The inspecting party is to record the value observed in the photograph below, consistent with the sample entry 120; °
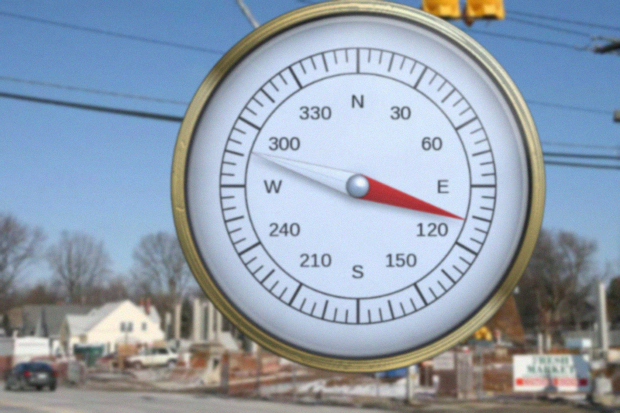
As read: 107.5; °
